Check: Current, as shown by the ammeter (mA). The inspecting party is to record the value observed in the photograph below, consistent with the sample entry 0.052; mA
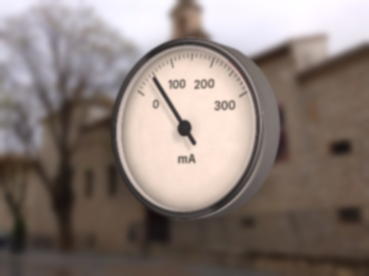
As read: 50; mA
